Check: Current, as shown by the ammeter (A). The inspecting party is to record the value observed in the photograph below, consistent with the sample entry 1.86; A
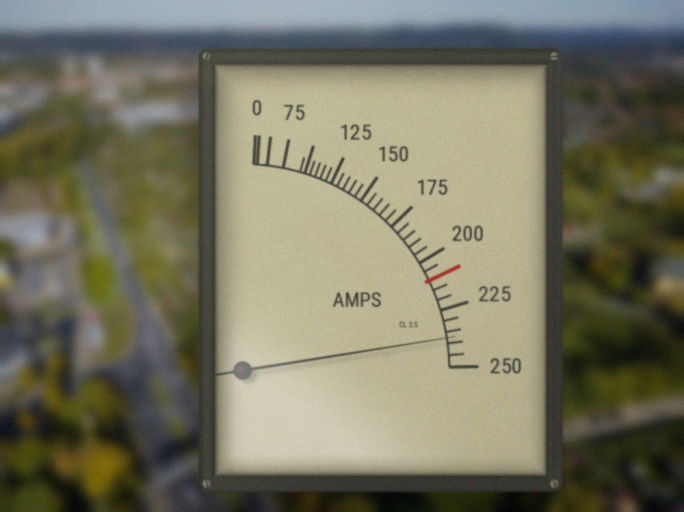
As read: 237.5; A
